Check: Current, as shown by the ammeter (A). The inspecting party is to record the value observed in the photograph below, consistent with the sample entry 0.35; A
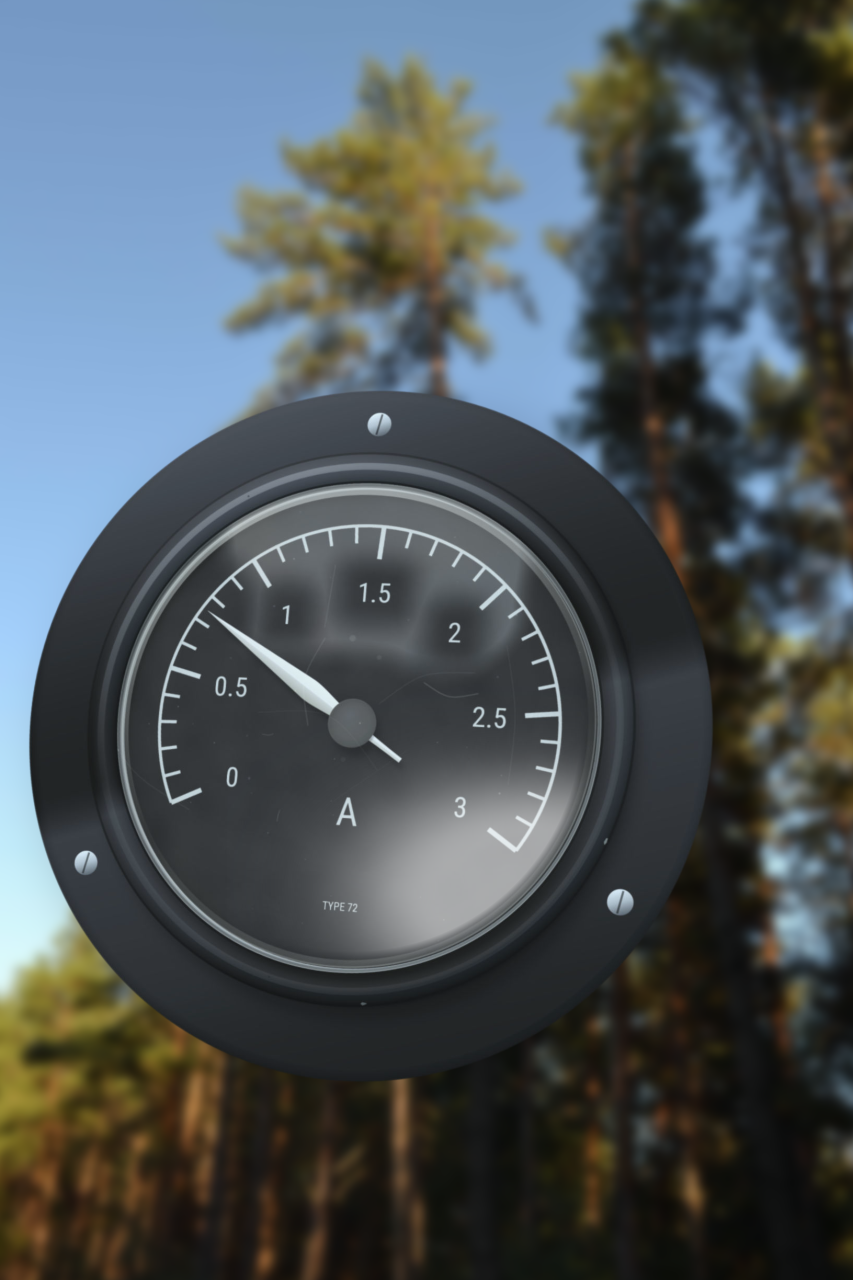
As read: 0.75; A
